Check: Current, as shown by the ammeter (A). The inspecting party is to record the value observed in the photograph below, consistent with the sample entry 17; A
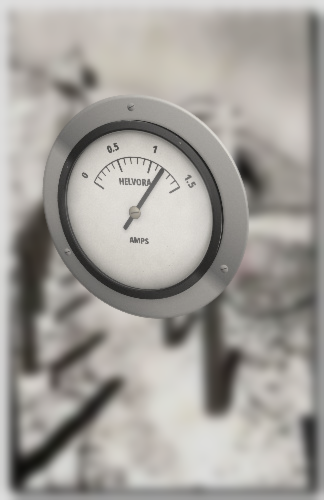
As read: 1.2; A
